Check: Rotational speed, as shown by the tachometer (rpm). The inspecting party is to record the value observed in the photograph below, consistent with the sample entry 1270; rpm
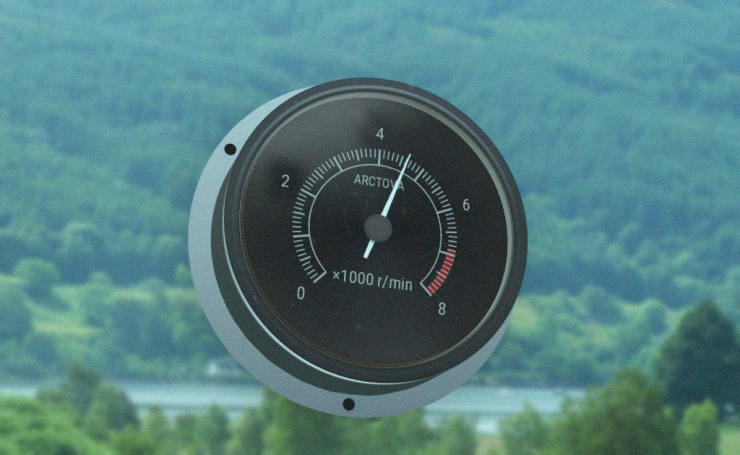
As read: 4600; rpm
